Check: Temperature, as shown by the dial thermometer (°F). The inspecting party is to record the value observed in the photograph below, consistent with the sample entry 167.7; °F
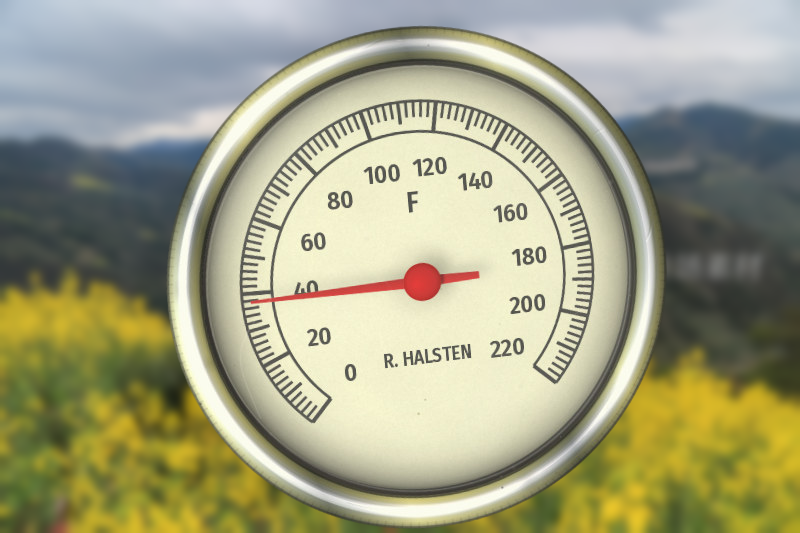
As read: 38; °F
